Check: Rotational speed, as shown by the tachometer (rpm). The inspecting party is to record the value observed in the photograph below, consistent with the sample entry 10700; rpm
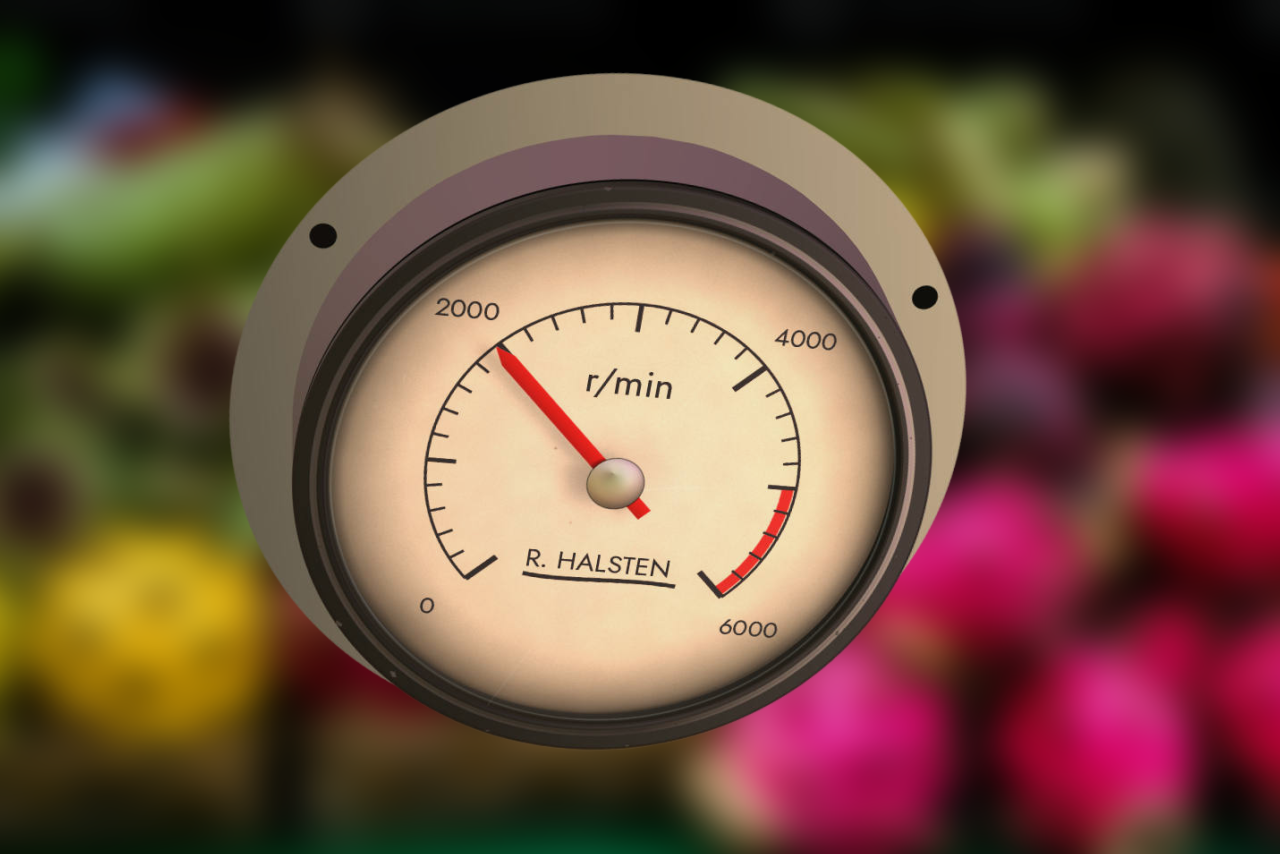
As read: 2000; rpm
